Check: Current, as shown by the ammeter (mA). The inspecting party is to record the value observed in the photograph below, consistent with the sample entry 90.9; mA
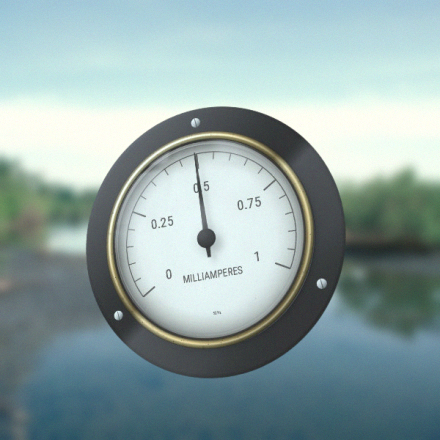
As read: 0.5; mA
